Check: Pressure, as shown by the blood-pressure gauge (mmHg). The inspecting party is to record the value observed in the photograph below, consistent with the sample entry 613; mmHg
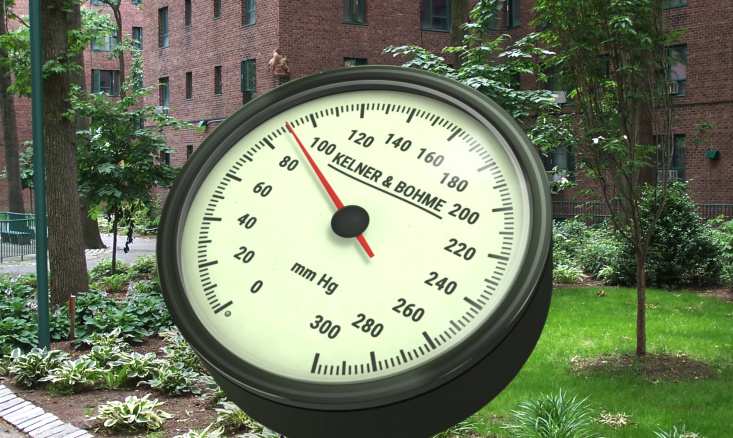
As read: 90; mmHg
